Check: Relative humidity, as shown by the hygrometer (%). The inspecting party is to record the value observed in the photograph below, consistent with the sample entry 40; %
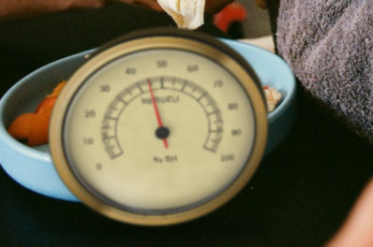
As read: 45; %
